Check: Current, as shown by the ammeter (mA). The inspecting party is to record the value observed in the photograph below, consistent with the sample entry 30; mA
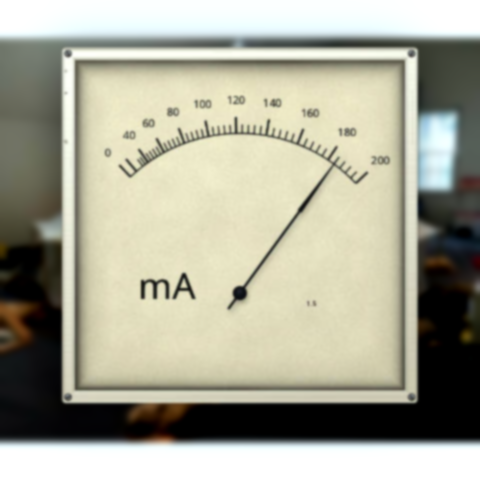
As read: 184; mA
